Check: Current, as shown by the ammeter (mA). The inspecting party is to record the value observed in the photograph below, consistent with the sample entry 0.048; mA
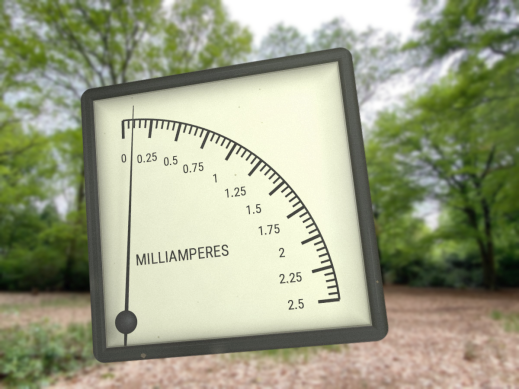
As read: 0.1; mA
